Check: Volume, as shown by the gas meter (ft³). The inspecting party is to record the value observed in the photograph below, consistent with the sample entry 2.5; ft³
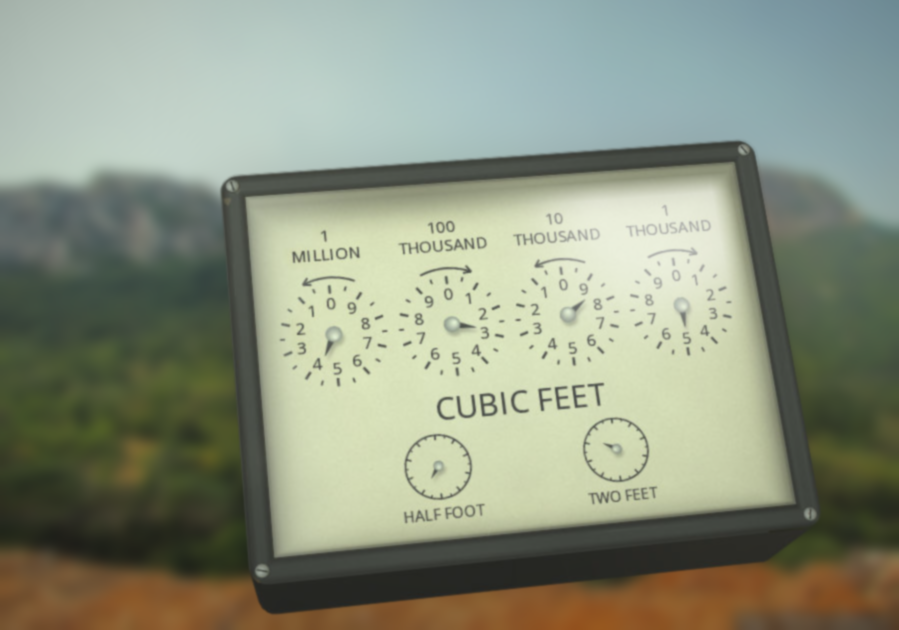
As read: 428500; ft³
